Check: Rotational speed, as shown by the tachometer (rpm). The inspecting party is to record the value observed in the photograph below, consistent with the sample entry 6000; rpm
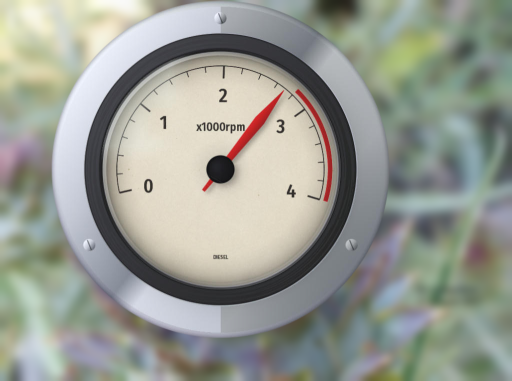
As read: 2700; rpm
